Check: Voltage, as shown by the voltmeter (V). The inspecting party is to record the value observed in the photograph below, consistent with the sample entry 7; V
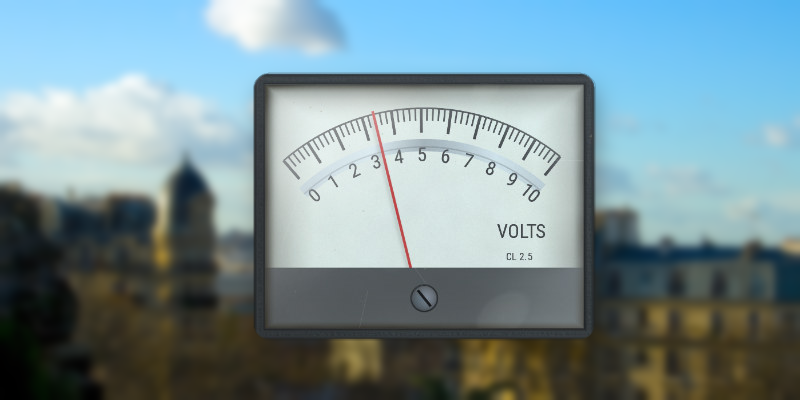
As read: 3.4; V
